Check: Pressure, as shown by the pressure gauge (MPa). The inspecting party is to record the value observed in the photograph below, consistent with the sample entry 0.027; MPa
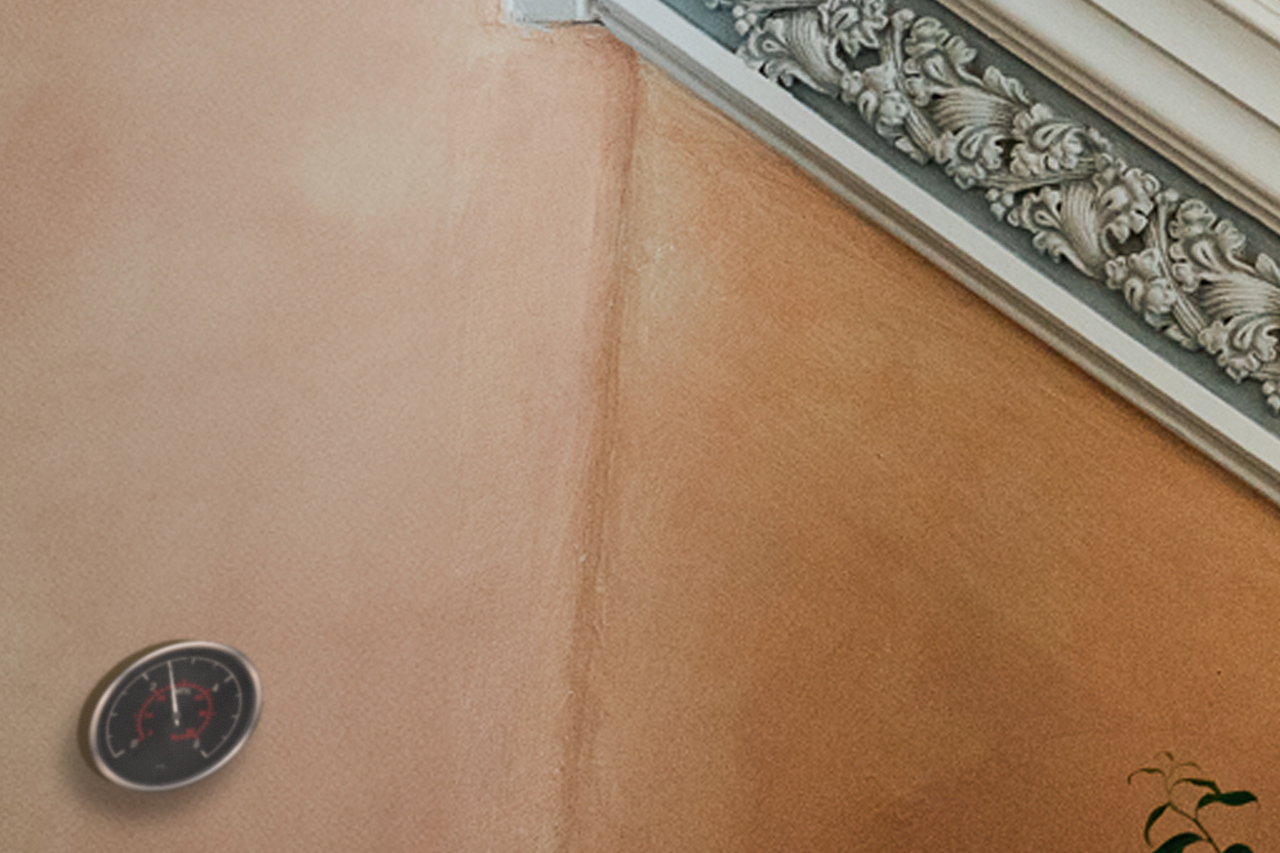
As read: 2.5; MPa
